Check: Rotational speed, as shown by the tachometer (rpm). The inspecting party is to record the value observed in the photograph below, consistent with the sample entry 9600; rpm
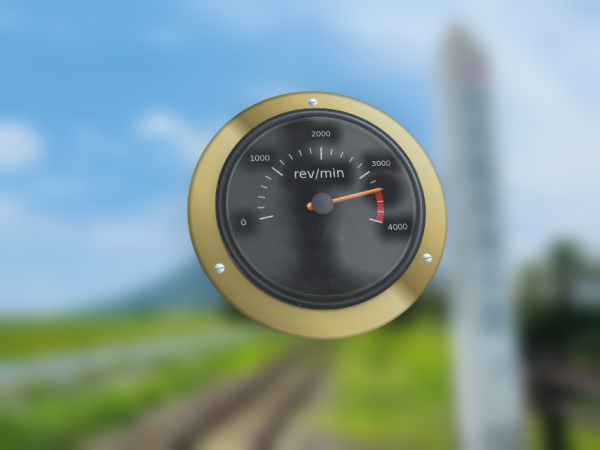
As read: 3400; rpm
